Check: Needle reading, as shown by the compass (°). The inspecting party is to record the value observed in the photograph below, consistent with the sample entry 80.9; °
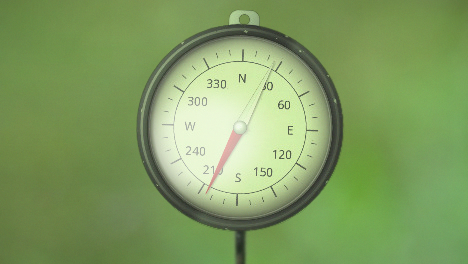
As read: 205; °
